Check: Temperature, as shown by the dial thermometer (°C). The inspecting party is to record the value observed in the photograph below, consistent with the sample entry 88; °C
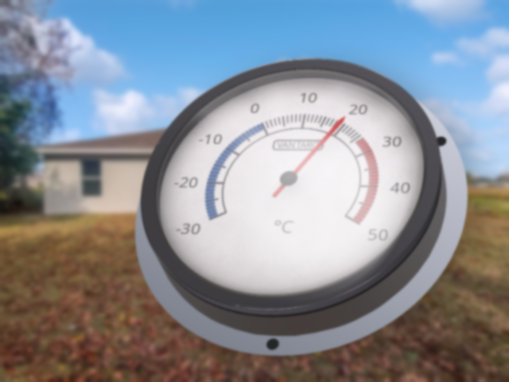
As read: 20; °C
